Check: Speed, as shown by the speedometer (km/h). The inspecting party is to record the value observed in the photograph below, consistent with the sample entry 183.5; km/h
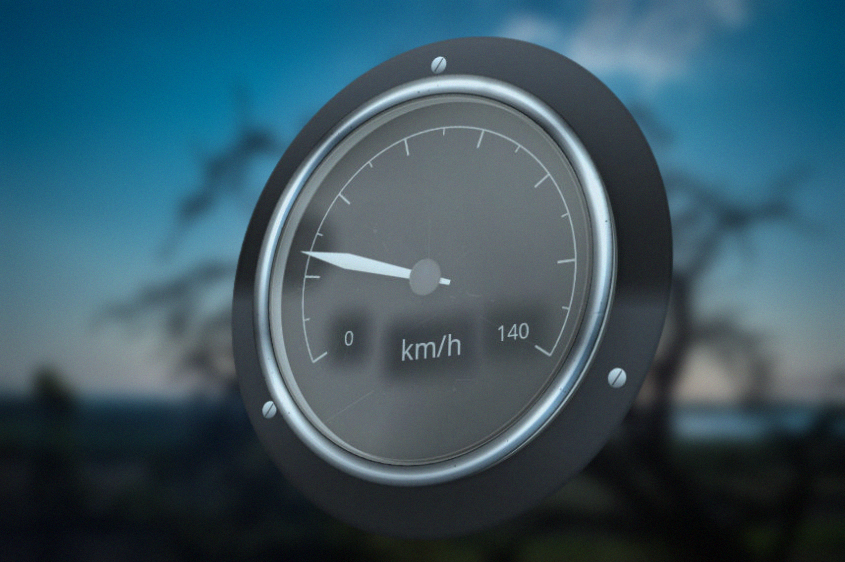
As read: 25; km/h
